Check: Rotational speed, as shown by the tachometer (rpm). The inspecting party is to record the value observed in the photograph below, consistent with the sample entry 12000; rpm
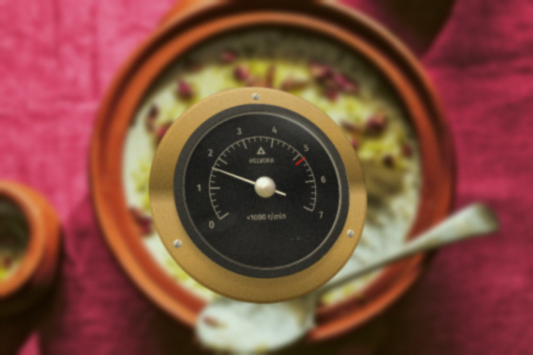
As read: 1600; rpm
